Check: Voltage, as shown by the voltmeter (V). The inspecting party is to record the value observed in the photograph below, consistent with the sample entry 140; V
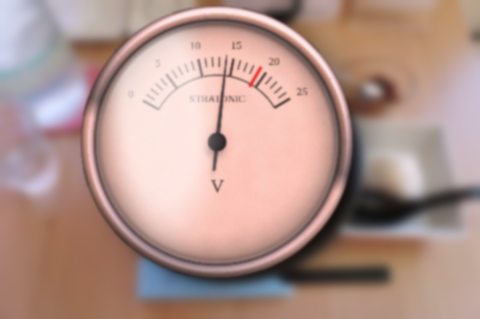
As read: 14; V
